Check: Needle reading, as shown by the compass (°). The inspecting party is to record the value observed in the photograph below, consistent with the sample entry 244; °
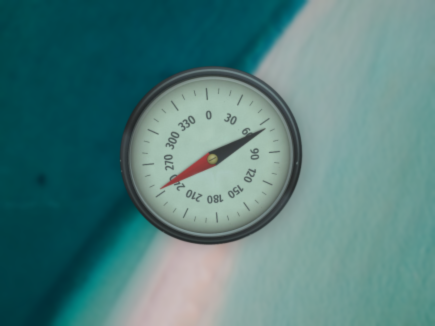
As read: 245; °
